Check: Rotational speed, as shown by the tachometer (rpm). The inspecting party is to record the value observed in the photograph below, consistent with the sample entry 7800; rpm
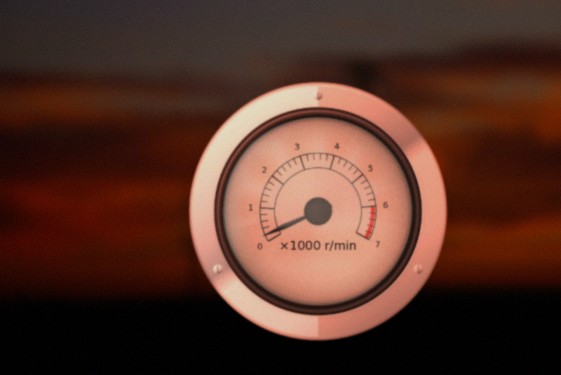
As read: 200; rpm
